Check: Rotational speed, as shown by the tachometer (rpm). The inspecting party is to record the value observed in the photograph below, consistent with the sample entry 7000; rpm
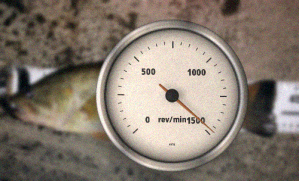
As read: 1475; rpm
